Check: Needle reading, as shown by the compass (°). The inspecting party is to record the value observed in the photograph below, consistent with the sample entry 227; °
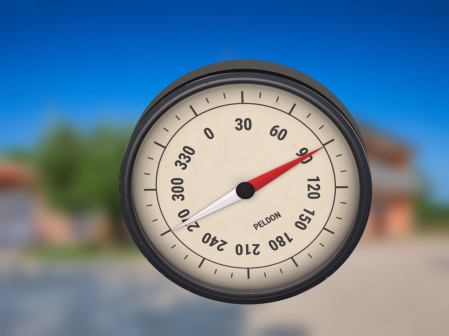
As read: 90; °
